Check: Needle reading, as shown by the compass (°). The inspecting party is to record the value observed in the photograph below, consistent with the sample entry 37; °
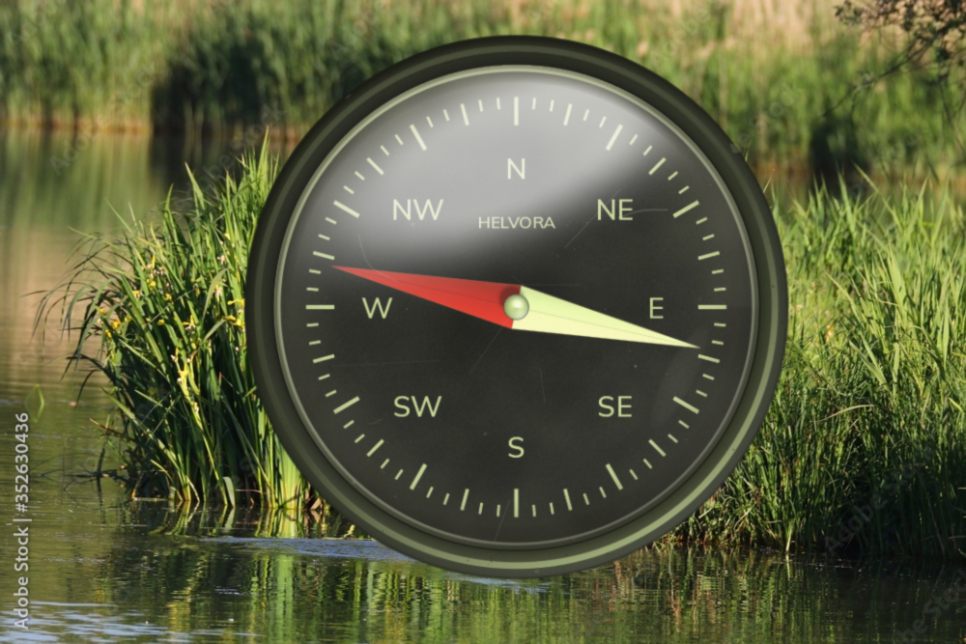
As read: 282.5; °
